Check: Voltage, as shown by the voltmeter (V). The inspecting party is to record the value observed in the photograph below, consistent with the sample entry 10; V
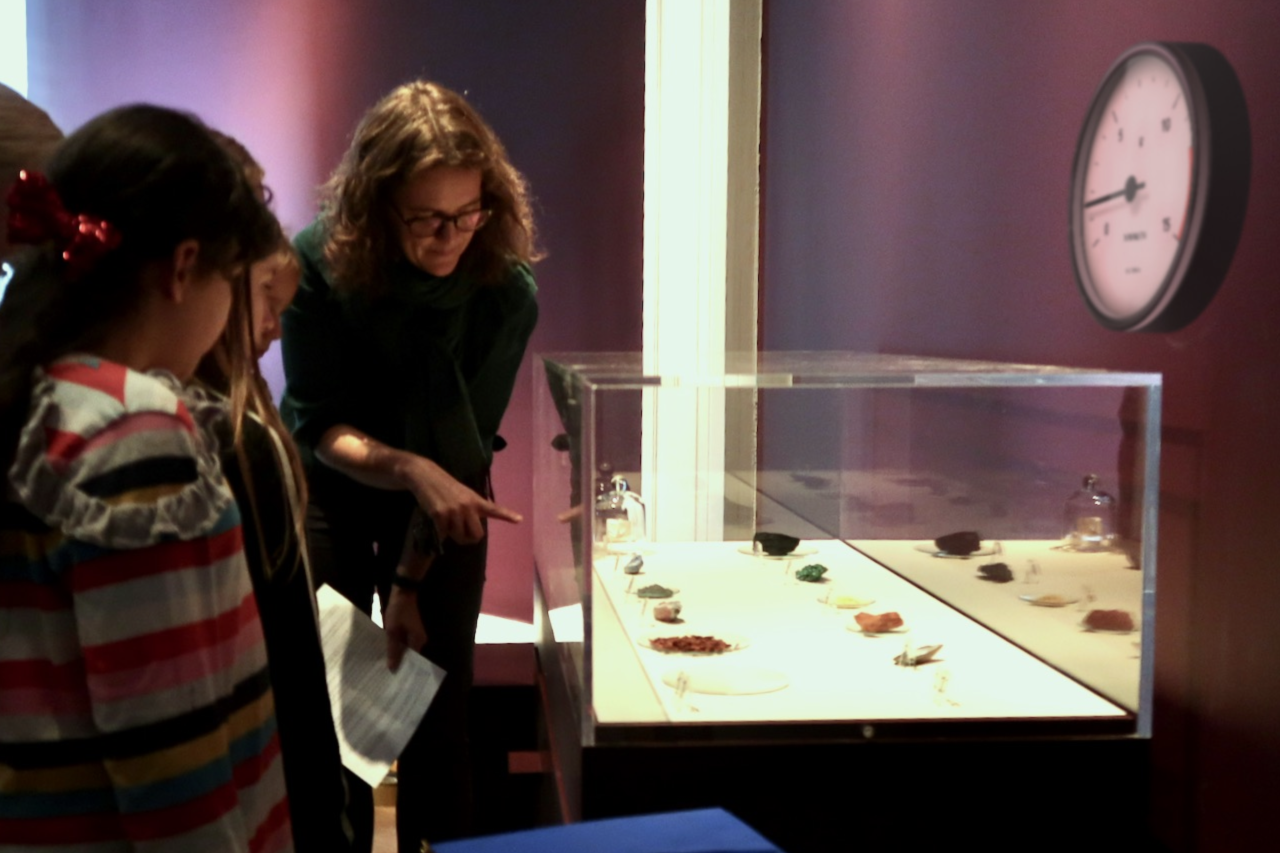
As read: 1.5; V
